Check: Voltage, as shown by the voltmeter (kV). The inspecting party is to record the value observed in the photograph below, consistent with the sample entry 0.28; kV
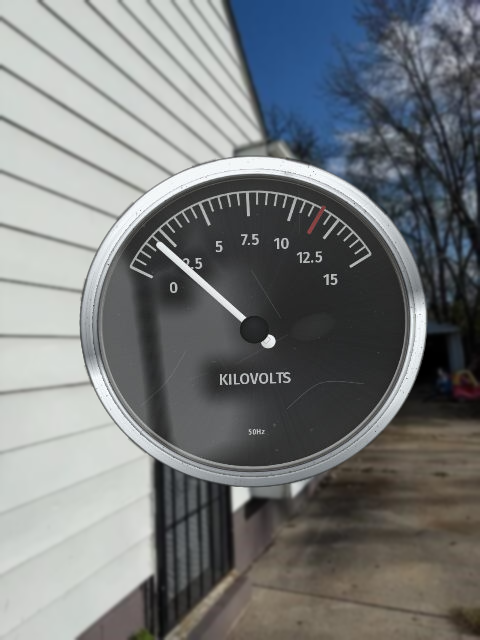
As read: 2; kV
